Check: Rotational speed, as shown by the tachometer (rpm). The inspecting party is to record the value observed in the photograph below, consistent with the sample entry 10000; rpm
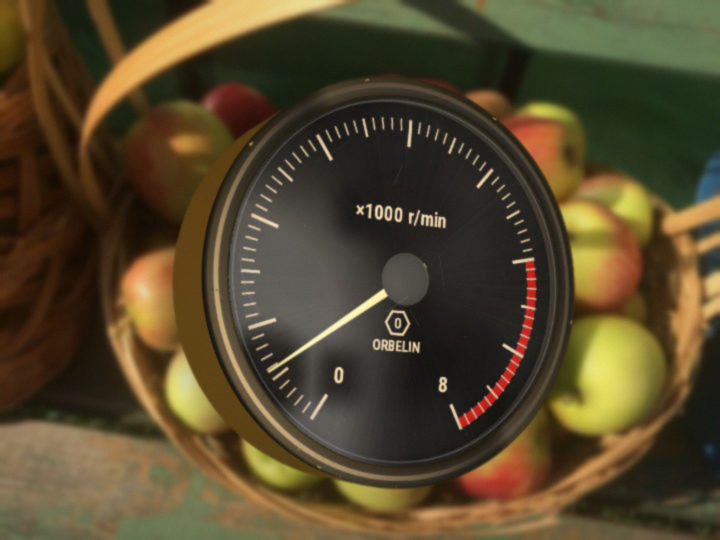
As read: 600; rpm
